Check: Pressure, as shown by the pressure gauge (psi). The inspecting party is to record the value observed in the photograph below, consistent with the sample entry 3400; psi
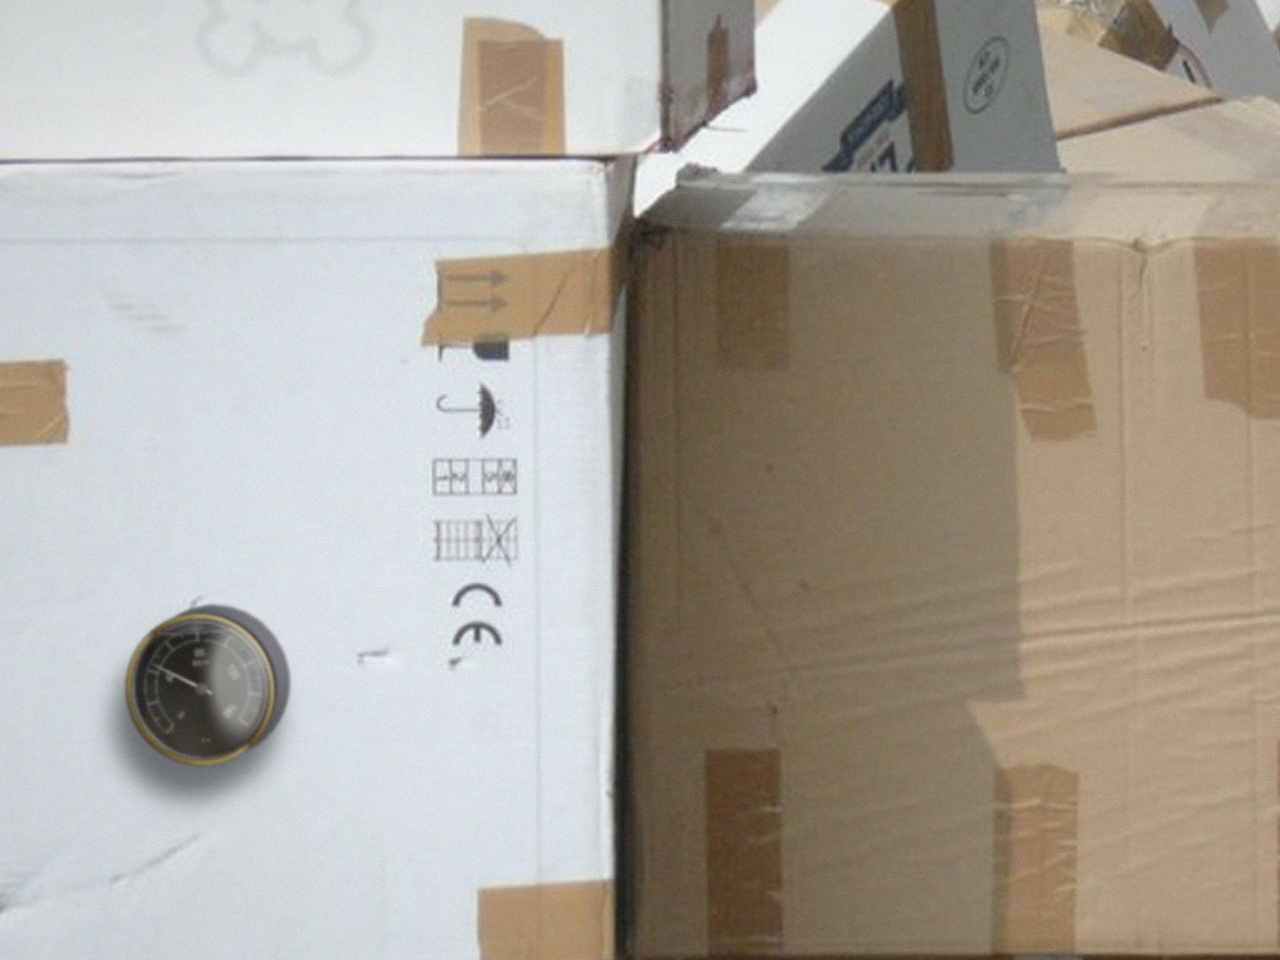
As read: 45; psi
